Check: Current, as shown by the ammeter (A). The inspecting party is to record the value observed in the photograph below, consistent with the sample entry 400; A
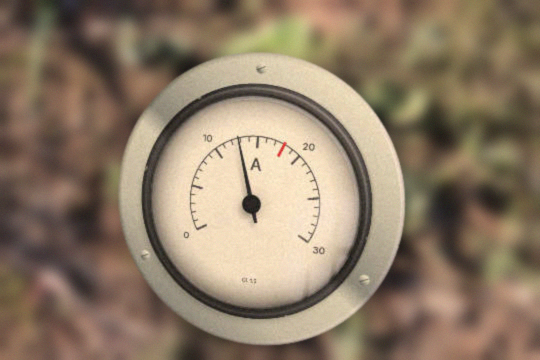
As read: 13; A
